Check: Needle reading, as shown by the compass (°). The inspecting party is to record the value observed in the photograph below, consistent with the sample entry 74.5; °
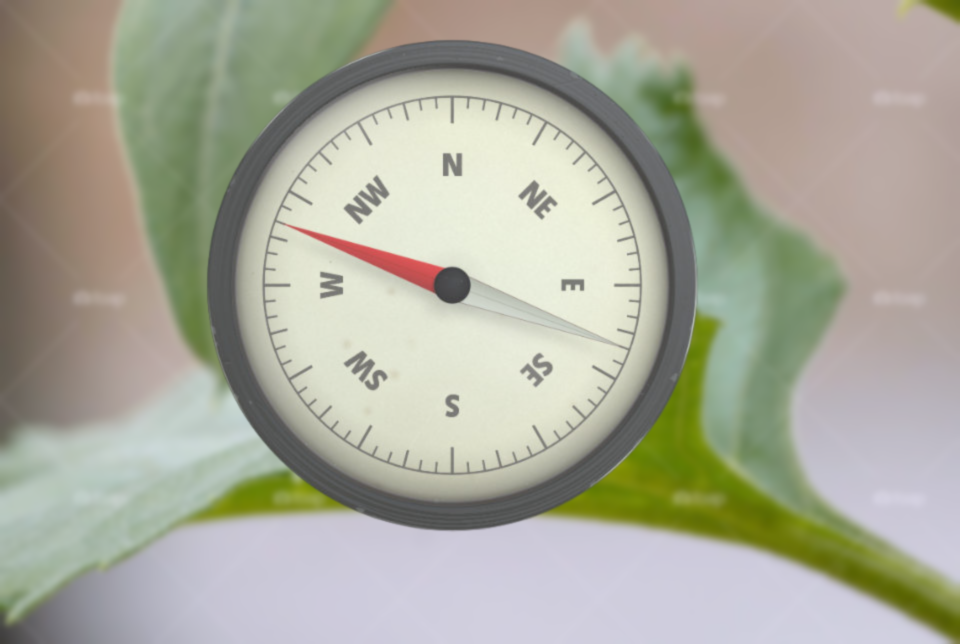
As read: 290; °
